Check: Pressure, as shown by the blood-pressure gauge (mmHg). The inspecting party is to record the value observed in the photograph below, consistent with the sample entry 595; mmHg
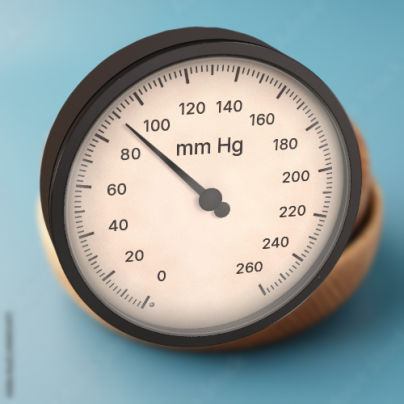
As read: 90; mmHg
